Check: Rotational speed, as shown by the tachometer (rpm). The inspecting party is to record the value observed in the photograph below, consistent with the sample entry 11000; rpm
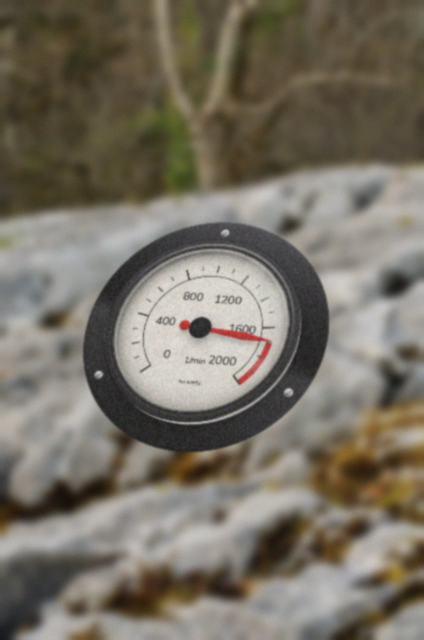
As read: 1700; rpm
